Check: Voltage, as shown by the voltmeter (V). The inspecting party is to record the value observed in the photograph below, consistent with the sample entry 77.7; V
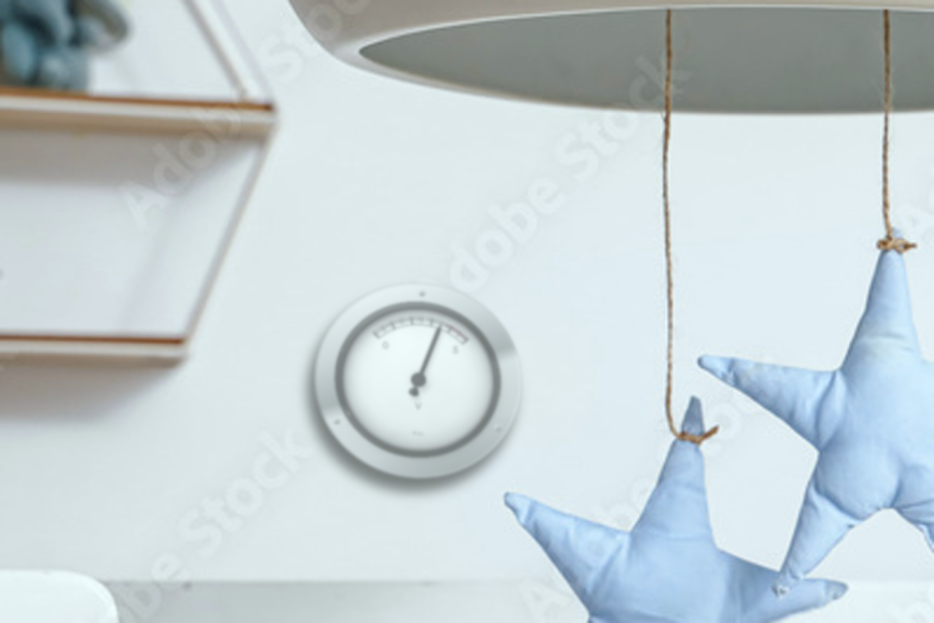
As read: 3.5; V
